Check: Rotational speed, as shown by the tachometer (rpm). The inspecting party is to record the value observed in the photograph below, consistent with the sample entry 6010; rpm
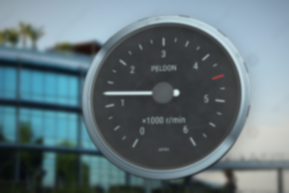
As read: 1250; rpm
